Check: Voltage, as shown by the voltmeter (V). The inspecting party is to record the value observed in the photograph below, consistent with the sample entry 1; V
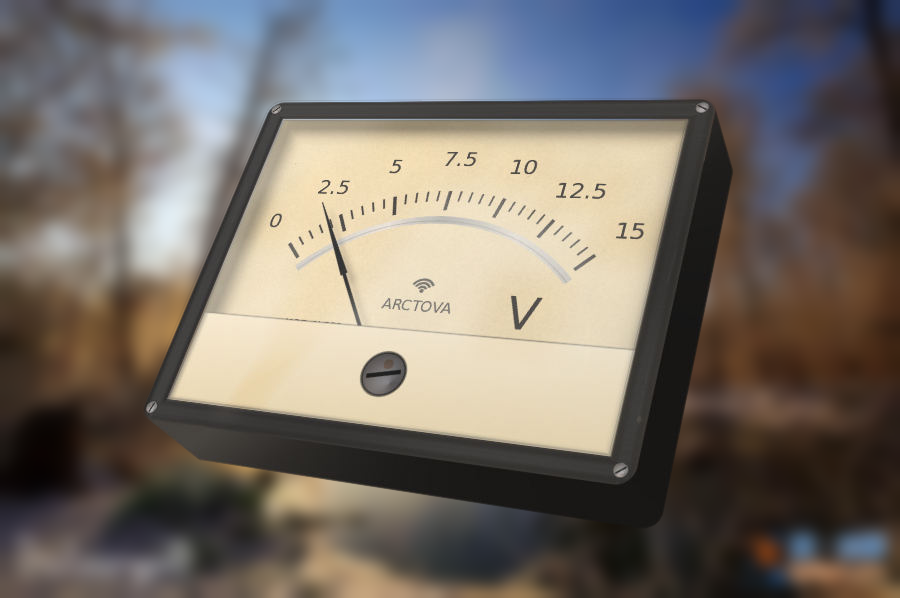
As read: 2; V
